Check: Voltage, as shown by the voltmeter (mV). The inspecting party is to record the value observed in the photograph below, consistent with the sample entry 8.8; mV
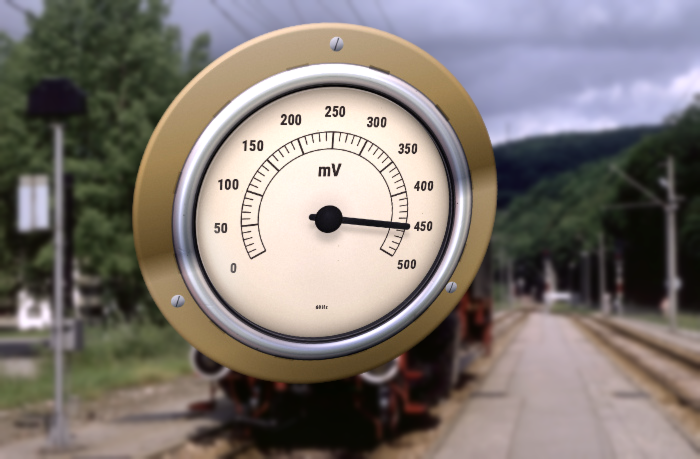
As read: 450; mV
